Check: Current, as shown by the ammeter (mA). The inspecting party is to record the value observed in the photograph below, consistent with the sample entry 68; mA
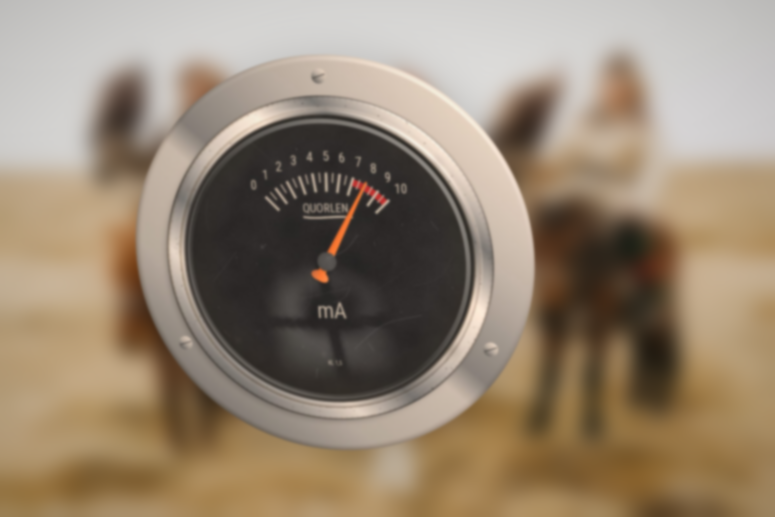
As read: 8; mA
